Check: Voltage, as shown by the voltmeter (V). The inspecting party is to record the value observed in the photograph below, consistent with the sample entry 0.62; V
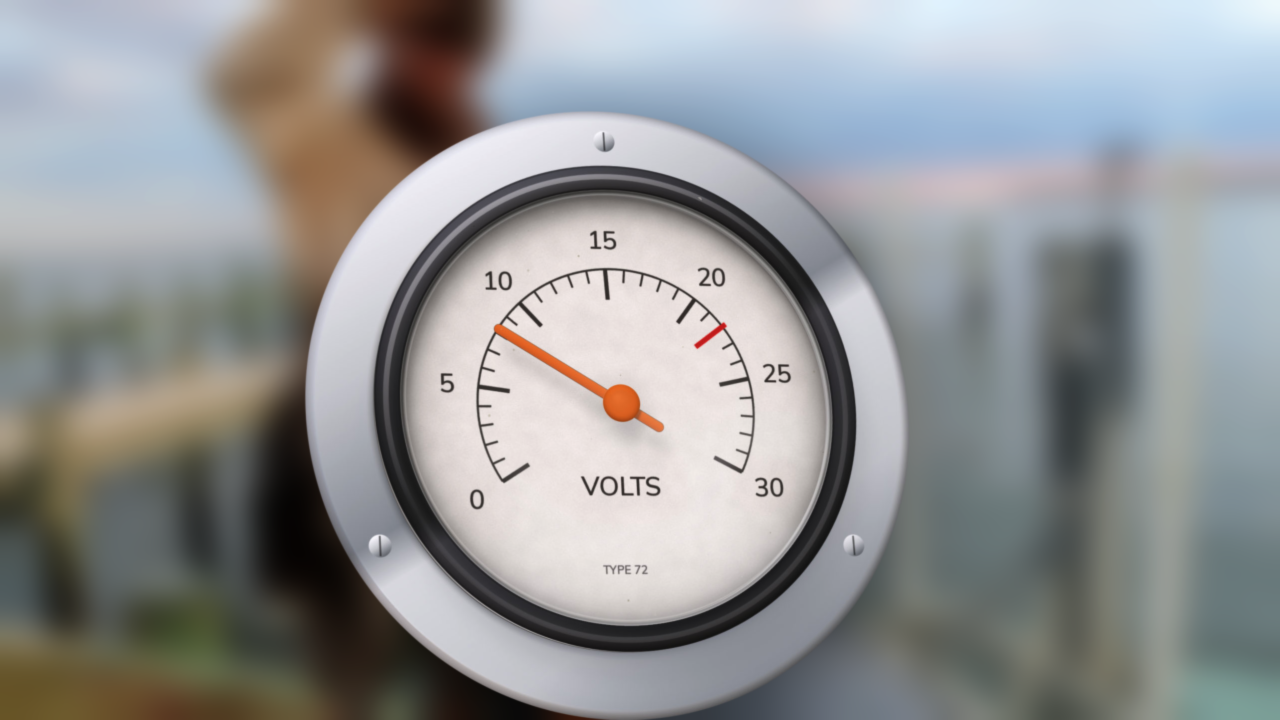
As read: 8; V
